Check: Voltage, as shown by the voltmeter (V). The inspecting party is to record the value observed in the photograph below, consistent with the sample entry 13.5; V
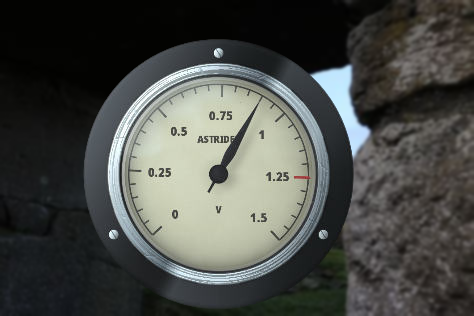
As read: 0.9; V
